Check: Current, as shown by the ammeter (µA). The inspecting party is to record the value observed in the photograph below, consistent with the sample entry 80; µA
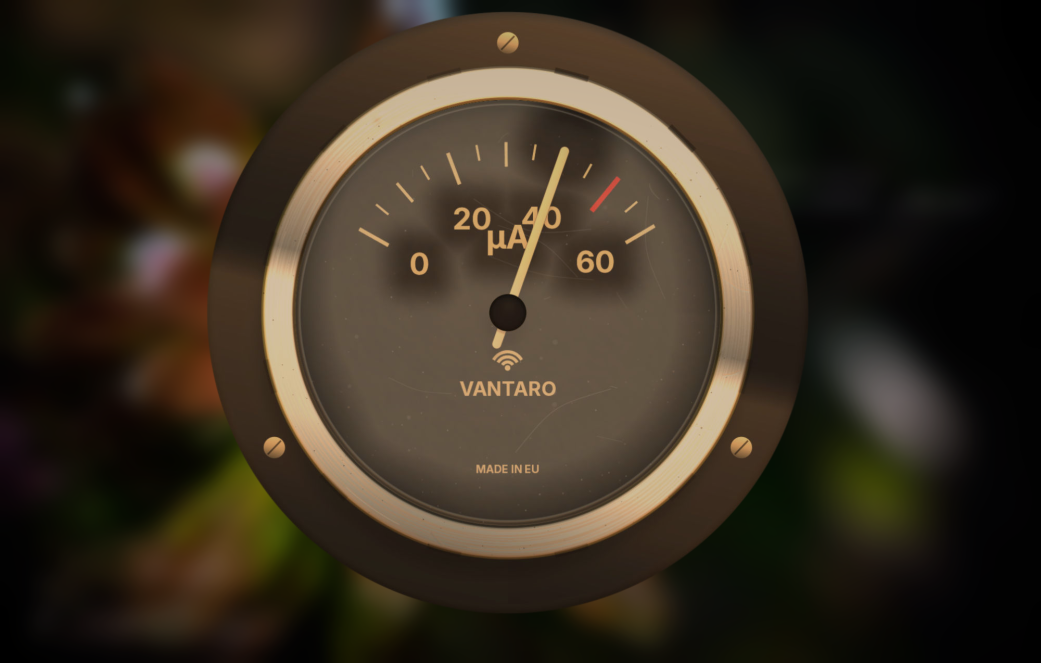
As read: 40; µA
